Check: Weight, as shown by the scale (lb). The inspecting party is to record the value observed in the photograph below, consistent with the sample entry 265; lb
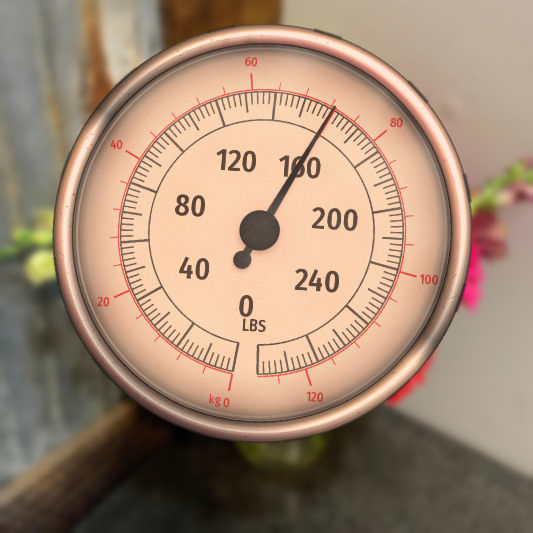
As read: 160; lb
